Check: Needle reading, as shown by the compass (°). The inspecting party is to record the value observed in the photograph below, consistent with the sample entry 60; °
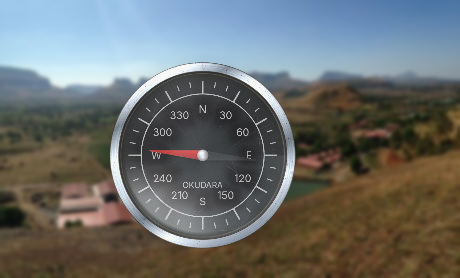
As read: 275; °
